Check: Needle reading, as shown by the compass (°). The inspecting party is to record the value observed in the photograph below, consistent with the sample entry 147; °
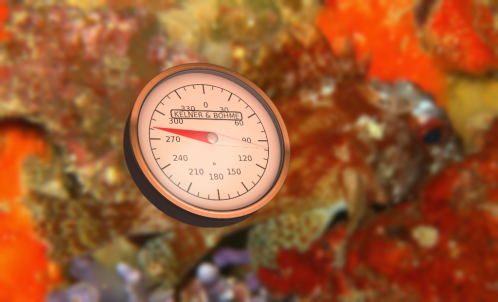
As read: 280; °
